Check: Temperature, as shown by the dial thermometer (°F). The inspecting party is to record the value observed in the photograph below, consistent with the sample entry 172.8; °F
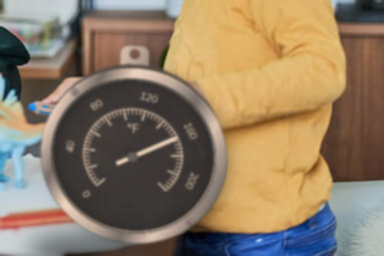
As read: 160; °F
